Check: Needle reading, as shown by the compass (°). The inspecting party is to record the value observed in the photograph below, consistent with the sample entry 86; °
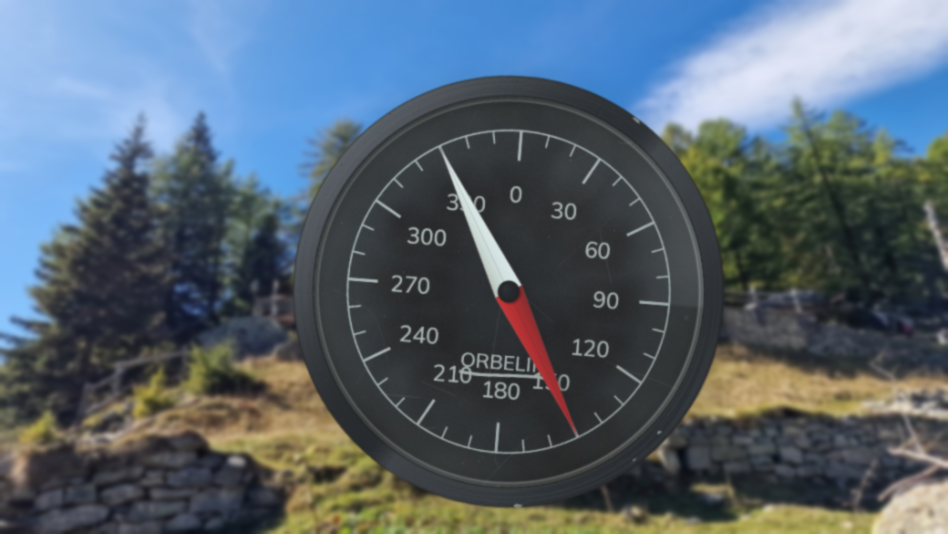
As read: 150; °
